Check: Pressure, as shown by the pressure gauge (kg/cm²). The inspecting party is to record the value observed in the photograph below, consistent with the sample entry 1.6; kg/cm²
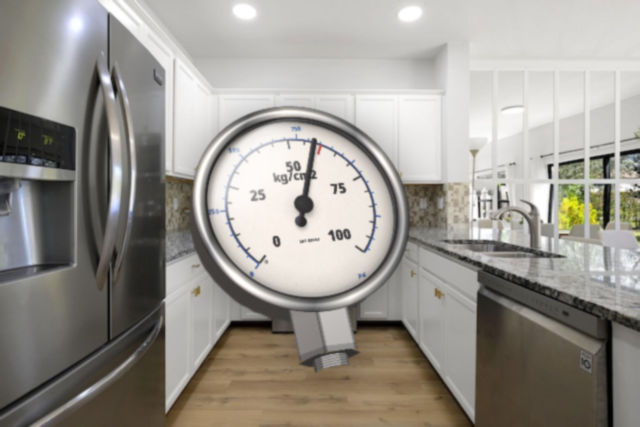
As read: 57.5; kg/cm²
